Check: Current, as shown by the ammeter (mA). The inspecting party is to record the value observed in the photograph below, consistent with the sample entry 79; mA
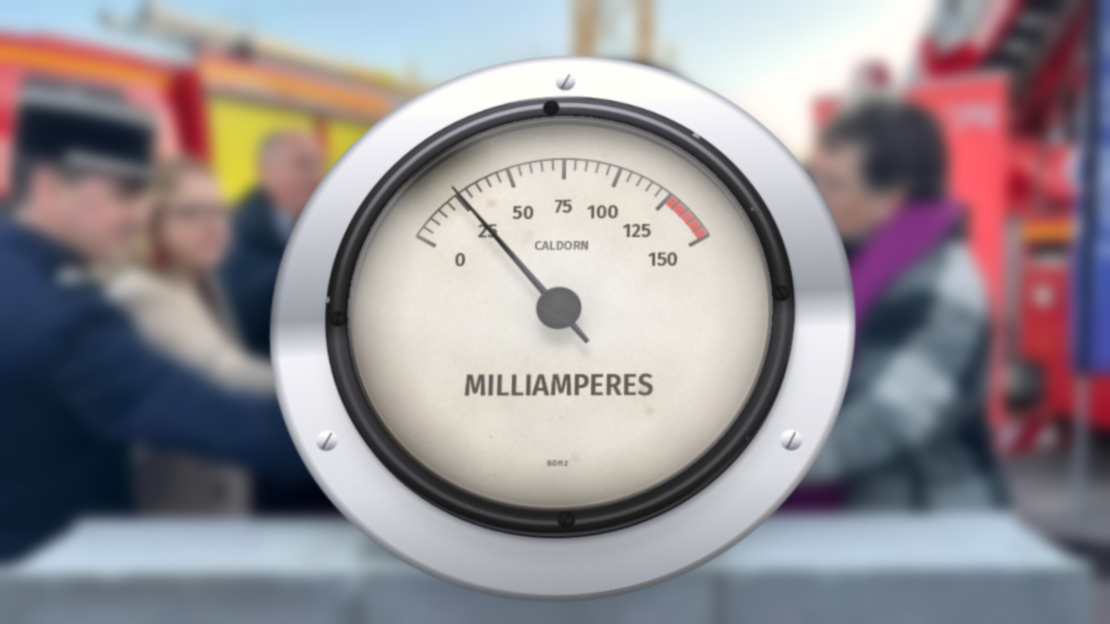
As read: 25; mA
